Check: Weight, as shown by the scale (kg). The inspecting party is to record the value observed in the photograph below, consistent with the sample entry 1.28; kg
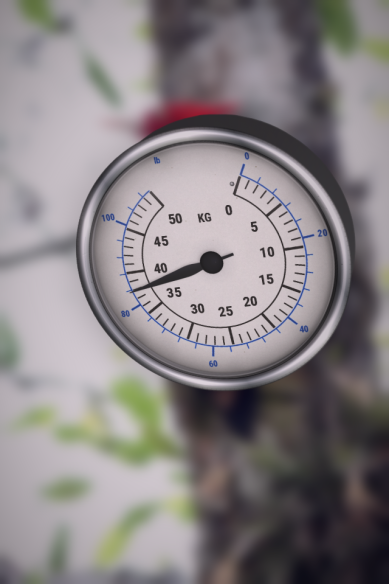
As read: 38; kg
